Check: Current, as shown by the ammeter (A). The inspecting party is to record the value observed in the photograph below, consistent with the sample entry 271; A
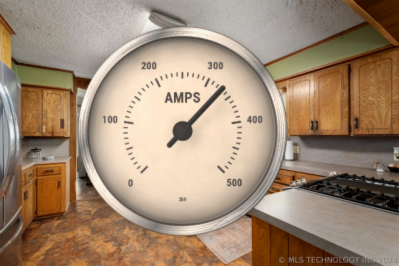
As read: 330; A
